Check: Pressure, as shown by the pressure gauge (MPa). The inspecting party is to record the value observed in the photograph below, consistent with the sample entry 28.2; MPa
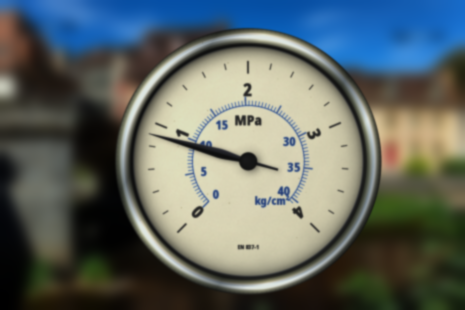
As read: 0.9; MPa
